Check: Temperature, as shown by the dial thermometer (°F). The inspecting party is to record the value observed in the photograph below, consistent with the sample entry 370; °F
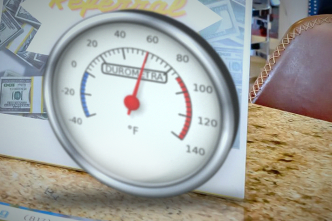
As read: 60; °F
